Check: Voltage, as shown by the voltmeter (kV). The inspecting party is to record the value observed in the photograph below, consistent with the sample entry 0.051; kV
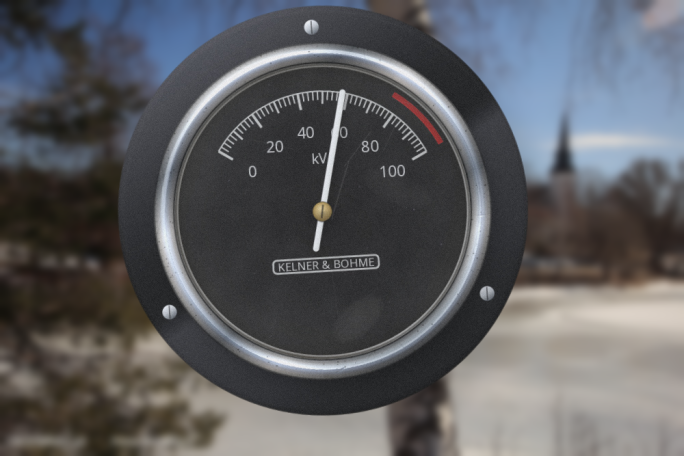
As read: 58; kV
